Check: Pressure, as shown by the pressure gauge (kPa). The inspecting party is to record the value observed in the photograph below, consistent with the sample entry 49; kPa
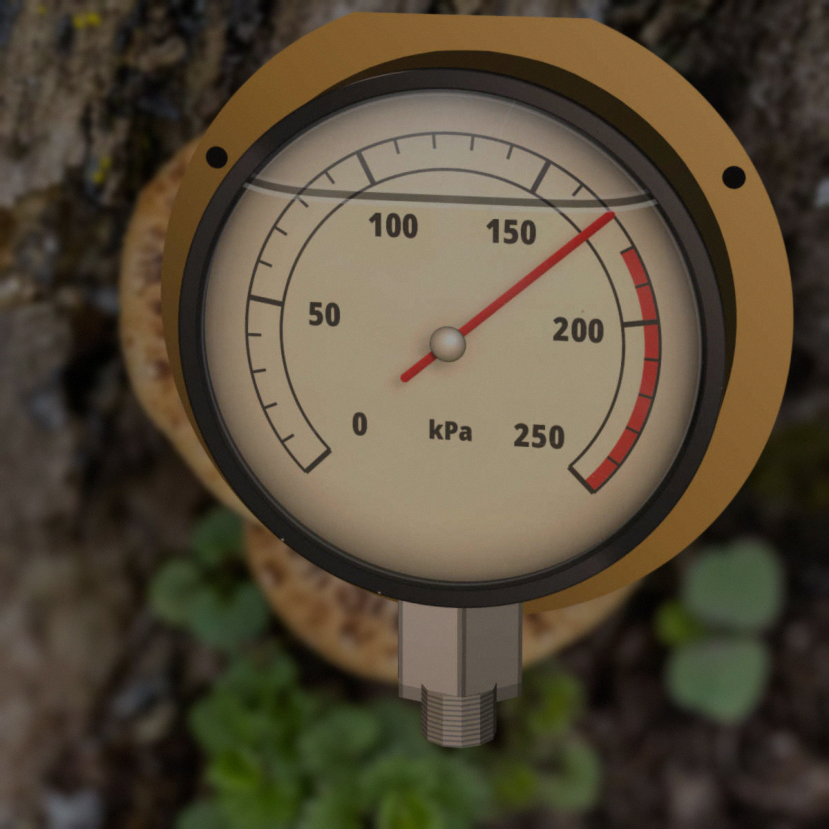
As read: 170; kPa
